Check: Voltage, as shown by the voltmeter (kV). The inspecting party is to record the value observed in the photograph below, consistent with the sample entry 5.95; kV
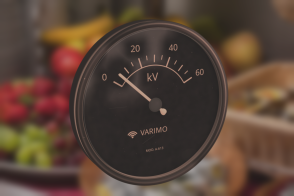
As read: 5; kV
